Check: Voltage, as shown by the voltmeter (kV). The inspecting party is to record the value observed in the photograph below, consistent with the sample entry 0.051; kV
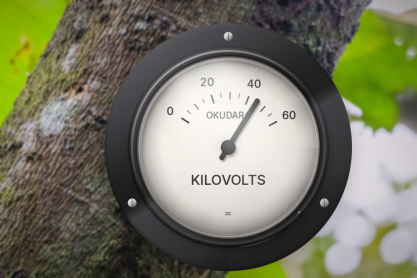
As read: 45; kV
